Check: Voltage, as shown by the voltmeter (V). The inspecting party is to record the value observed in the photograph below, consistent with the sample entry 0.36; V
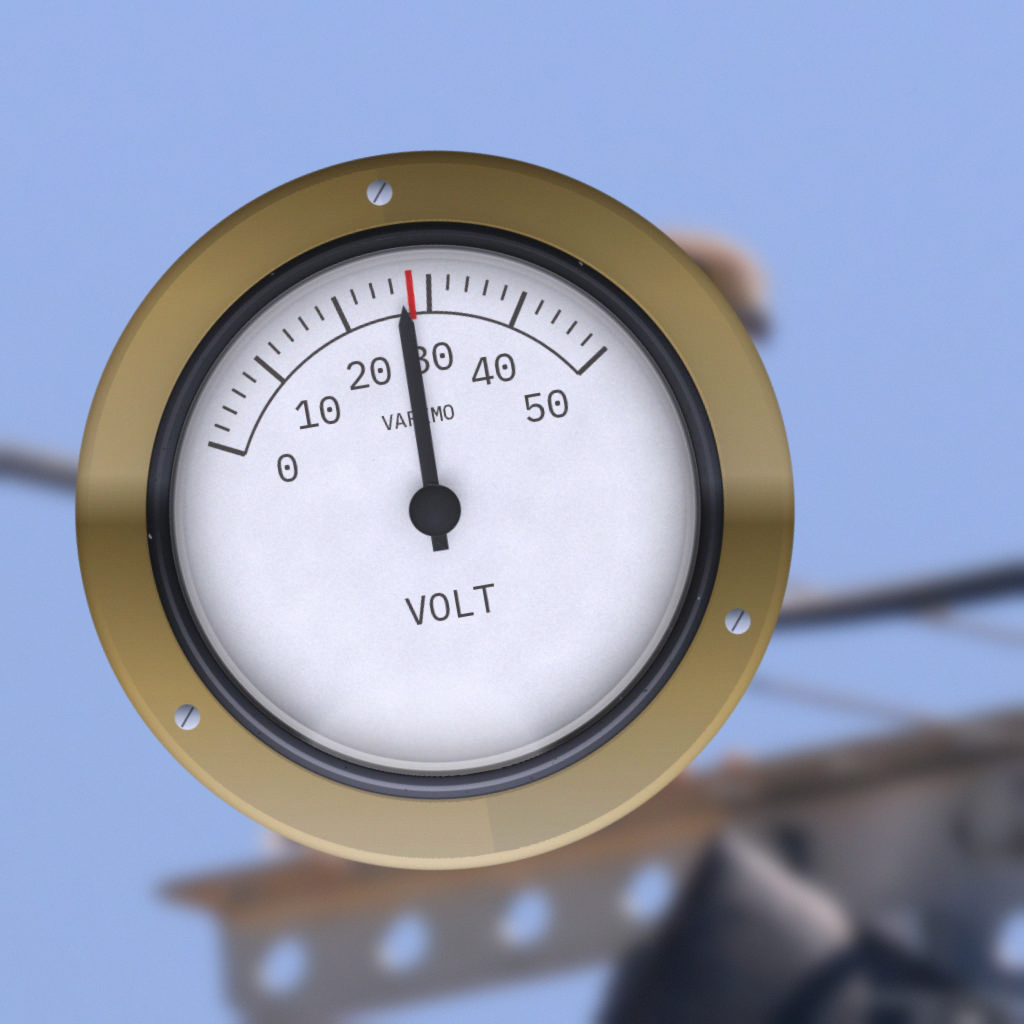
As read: 27; V
